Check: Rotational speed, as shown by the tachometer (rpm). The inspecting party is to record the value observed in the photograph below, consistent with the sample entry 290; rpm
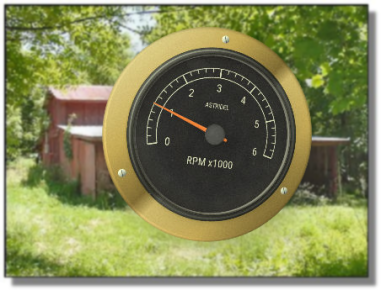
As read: 1000; rpm
